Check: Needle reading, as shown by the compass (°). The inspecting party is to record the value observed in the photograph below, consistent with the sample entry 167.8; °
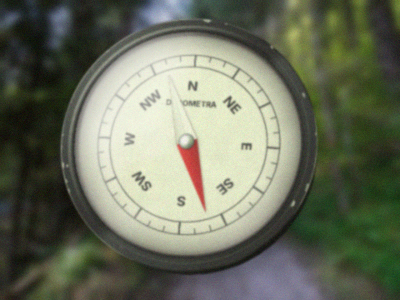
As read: 160; °
